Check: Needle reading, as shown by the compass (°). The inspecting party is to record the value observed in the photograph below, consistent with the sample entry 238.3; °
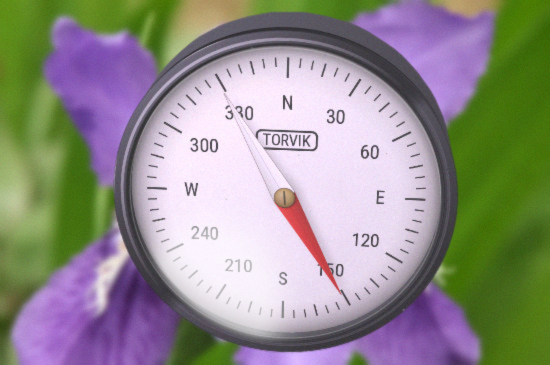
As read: 150; °
